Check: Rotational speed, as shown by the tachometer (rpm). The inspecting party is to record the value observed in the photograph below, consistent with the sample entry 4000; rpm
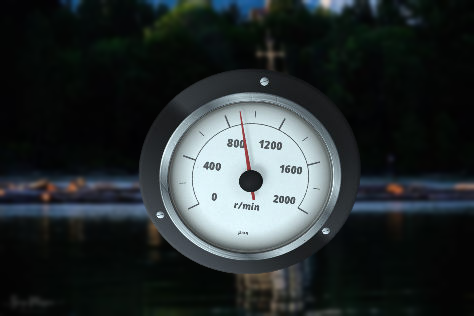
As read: 900; rpm
